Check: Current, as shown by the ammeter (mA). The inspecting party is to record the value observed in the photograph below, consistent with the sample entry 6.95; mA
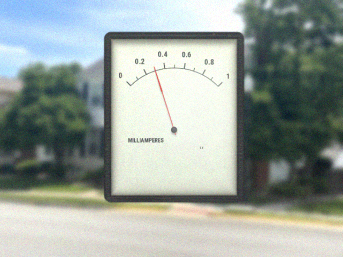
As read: 0.3; mA
